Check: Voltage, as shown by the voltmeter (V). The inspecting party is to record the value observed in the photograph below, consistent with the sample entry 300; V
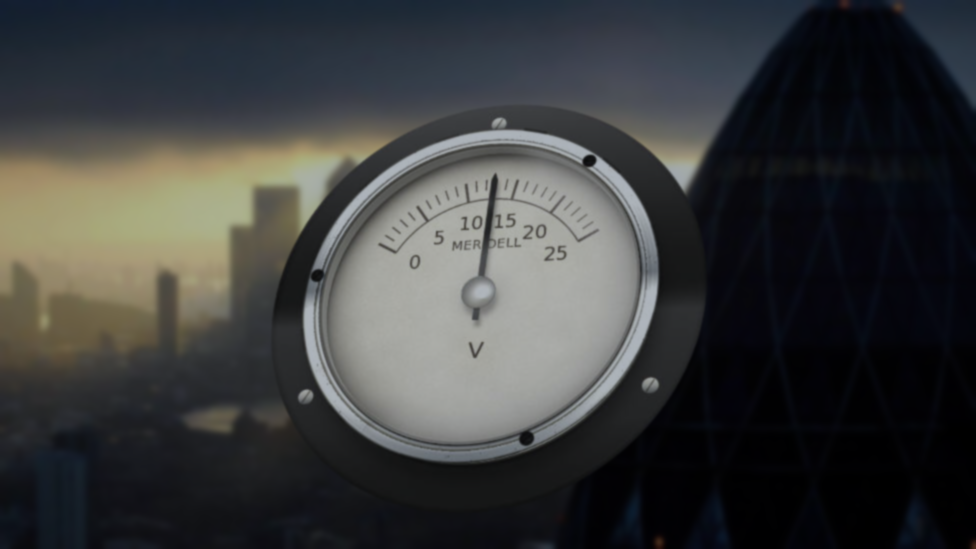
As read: 13; V
